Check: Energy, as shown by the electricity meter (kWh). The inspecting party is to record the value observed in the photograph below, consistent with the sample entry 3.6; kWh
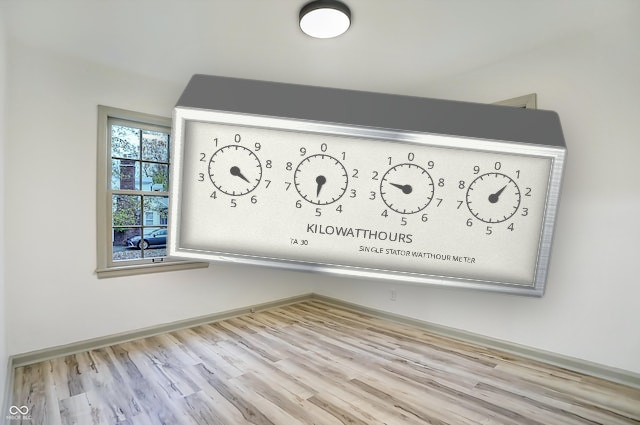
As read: 6521; kWh
